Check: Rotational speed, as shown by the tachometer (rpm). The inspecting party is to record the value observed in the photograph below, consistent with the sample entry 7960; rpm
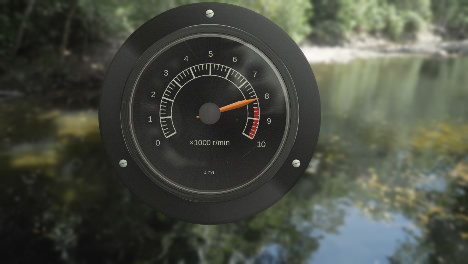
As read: 8000; rpm
